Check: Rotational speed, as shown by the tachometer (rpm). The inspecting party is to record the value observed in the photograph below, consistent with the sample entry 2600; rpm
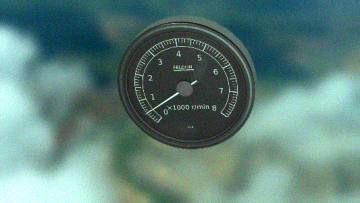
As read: 500; rpm
